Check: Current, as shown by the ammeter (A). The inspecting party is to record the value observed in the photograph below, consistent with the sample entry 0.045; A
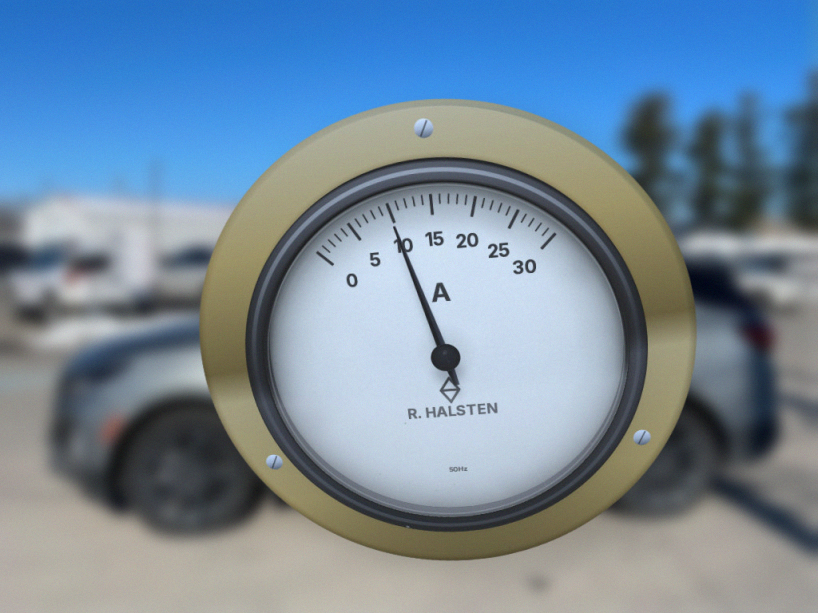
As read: 10; A
